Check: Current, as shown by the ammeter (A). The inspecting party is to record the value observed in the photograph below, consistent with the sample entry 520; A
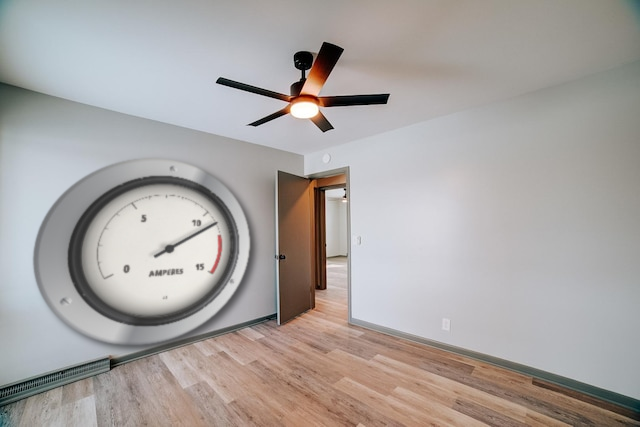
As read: 11; A
